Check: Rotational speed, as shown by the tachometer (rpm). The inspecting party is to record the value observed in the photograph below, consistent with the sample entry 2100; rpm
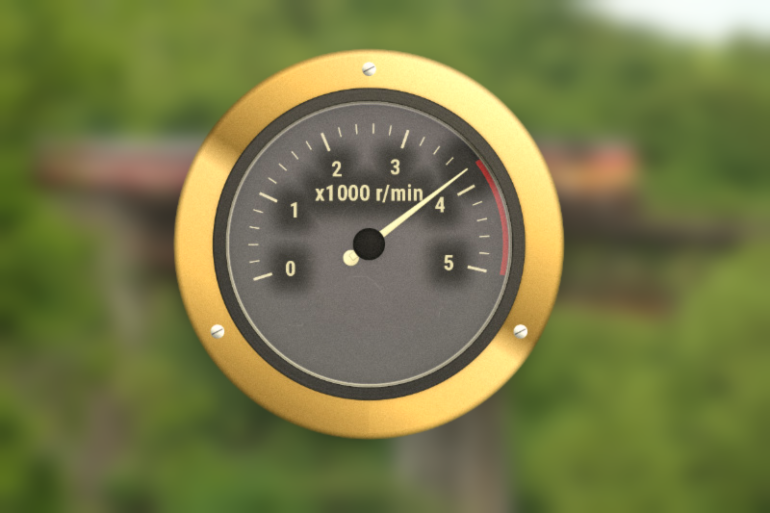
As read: 3800; rpm
